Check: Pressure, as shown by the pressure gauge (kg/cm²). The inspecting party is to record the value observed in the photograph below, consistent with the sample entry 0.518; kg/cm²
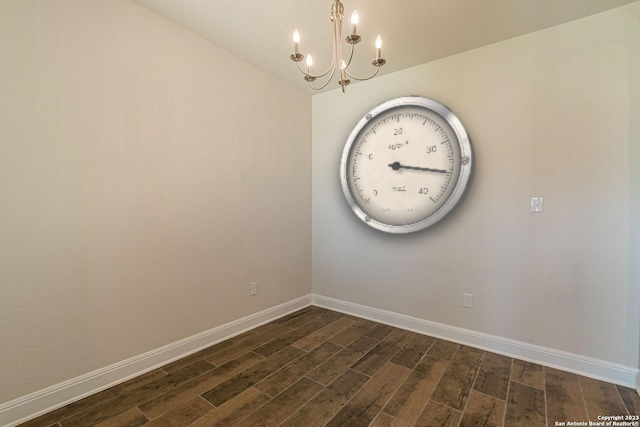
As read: 35; kg/cm²
